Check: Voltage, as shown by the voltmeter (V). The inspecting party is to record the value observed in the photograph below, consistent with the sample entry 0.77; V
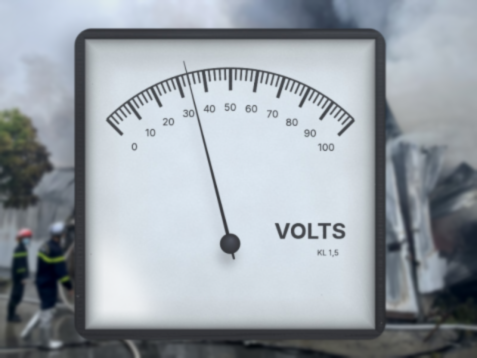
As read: 34; V
